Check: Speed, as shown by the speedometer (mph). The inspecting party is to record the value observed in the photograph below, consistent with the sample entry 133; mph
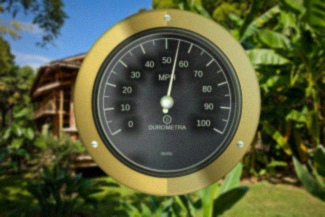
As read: 55; mph
